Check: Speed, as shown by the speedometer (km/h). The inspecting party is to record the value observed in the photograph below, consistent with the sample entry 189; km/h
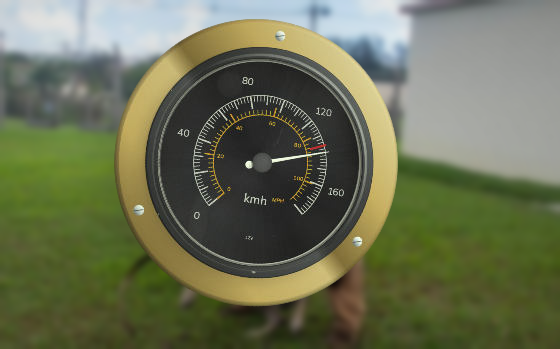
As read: 140; km/h
